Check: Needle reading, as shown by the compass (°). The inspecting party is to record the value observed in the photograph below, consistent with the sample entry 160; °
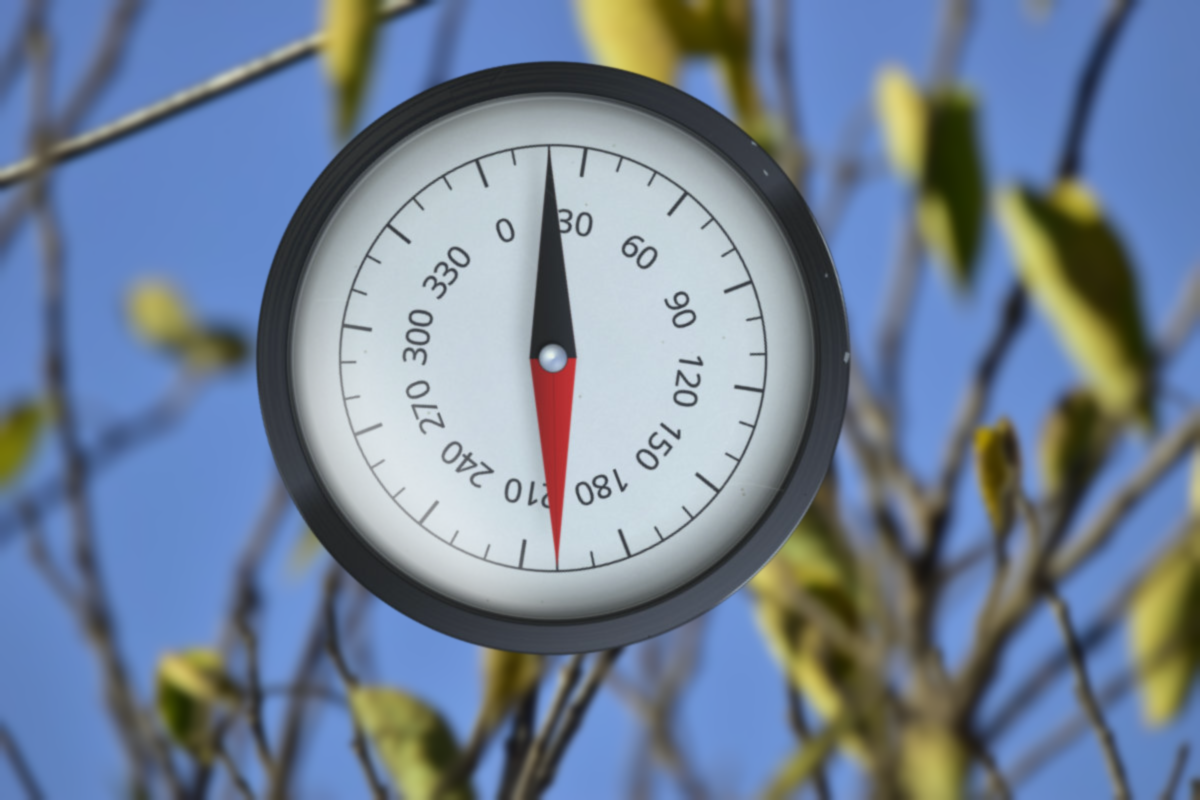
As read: 200; °
